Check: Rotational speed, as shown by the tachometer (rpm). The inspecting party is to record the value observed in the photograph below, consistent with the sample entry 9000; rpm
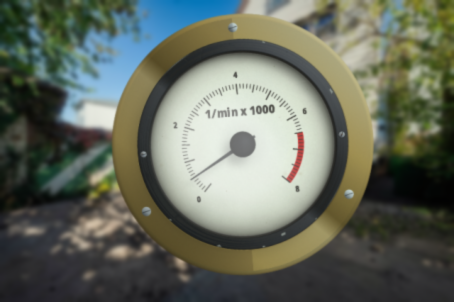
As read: 500; rpm
